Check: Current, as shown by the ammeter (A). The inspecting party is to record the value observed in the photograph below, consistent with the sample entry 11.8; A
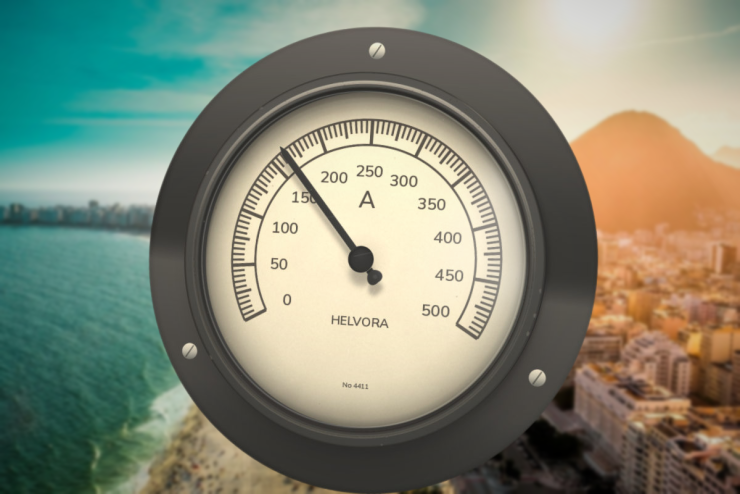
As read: 165; A
